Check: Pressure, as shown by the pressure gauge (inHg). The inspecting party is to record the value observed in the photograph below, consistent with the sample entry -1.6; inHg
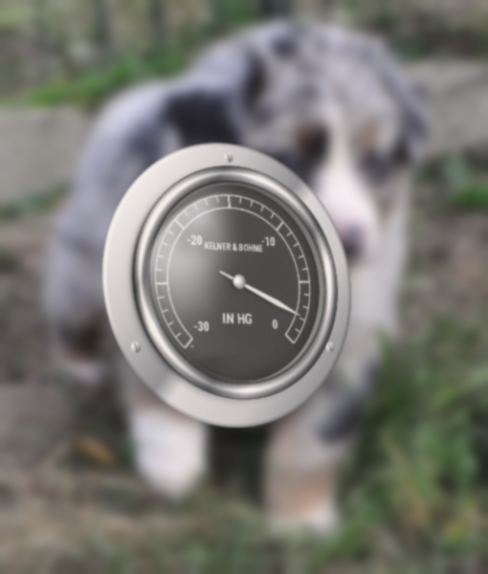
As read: -2; inHg
